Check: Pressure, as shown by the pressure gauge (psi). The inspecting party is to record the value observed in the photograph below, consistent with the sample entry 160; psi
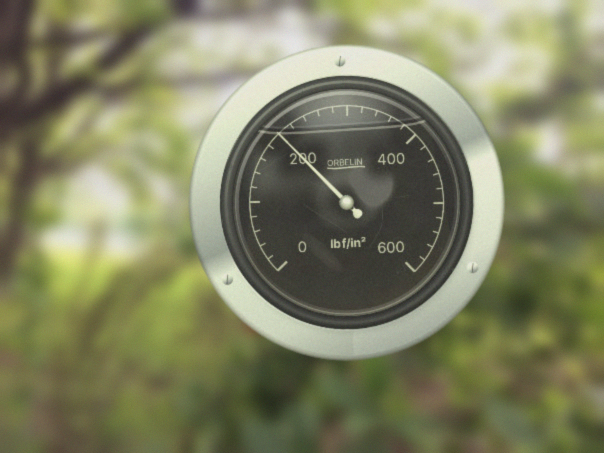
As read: 200; psi
